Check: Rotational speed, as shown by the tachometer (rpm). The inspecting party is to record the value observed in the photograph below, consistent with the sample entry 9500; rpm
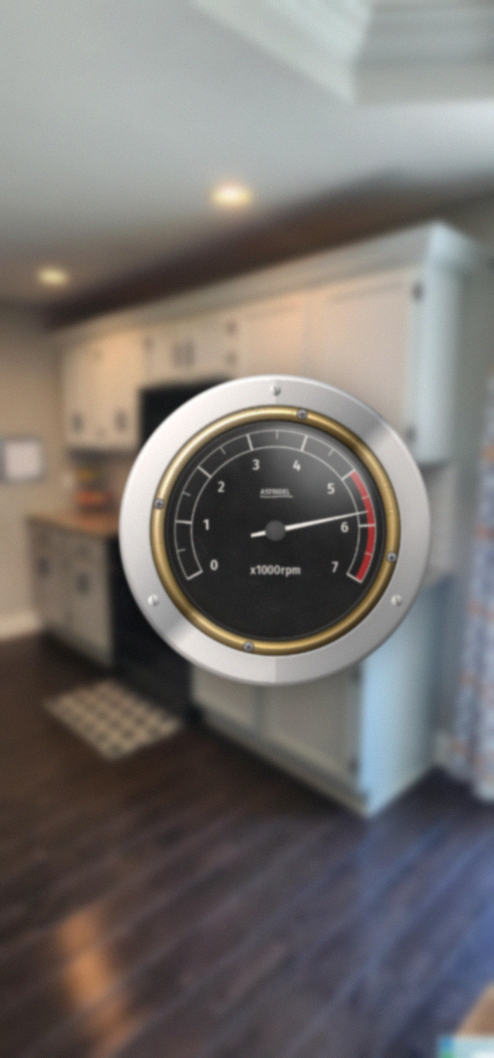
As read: 5750; rpm
